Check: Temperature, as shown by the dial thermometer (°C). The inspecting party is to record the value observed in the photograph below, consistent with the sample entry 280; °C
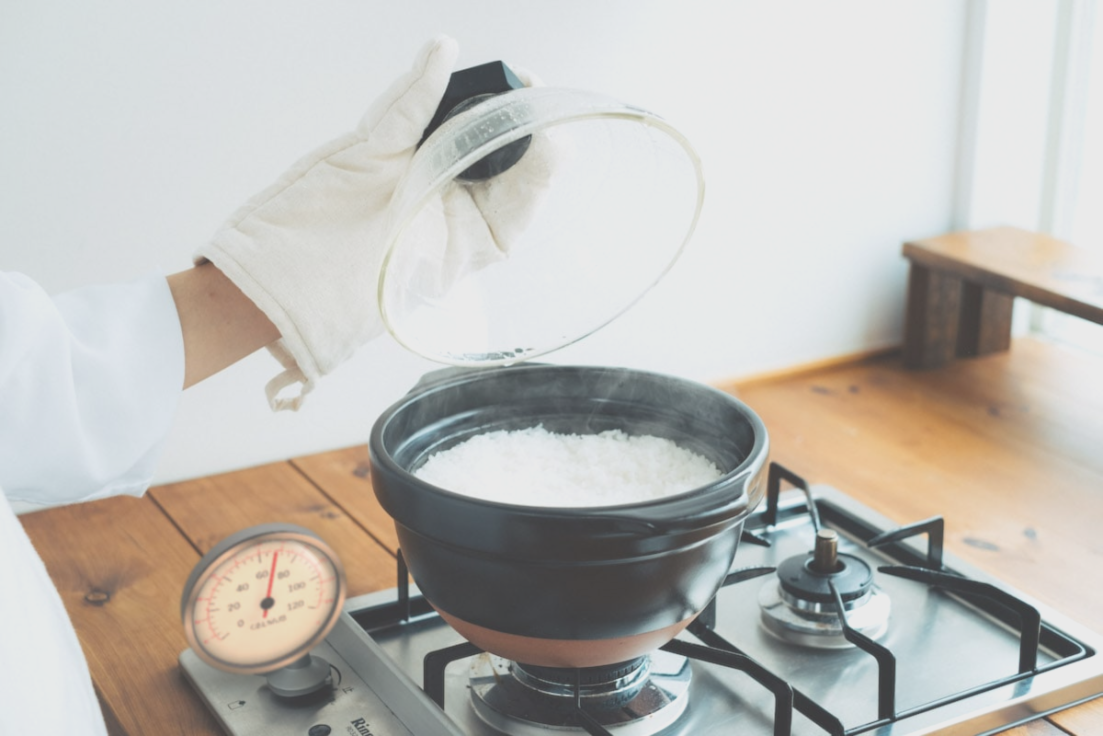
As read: 68; °C
